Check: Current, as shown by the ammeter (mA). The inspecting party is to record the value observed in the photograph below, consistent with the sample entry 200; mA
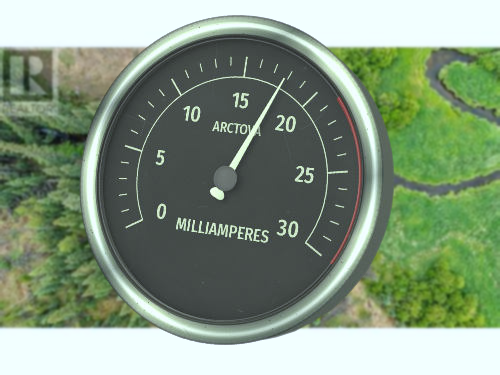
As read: 18; mA
